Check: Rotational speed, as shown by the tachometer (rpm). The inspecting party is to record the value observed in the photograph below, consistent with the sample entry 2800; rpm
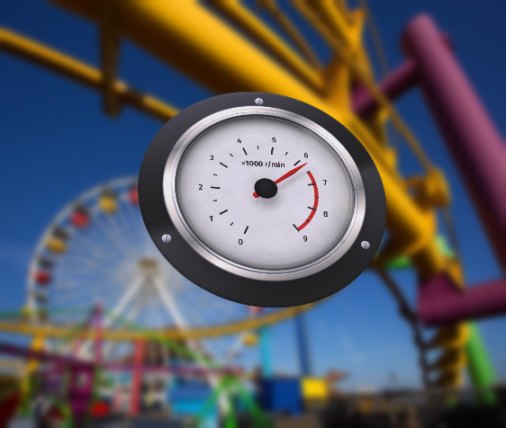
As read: 6250; rpm
